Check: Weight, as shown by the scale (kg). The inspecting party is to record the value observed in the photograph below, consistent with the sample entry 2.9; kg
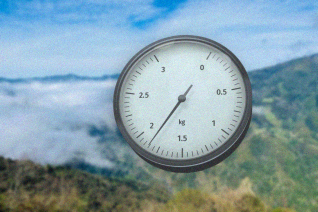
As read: 1.85; kg
